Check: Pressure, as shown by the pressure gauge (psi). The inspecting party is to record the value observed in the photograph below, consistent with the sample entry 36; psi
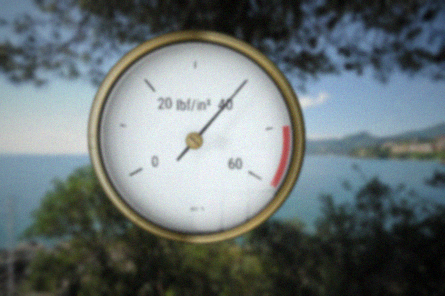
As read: 40; psi
